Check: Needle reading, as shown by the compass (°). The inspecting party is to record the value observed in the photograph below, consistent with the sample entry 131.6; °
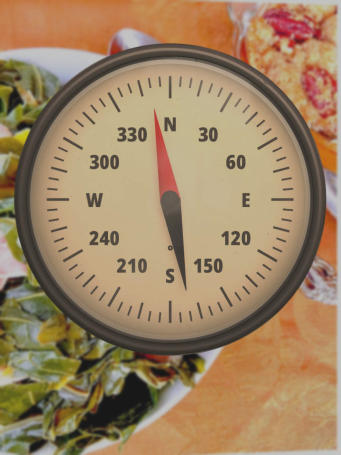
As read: 350; °
